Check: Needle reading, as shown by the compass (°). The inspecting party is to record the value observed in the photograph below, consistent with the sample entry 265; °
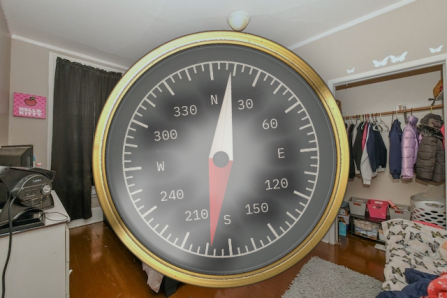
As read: 192.5; °
